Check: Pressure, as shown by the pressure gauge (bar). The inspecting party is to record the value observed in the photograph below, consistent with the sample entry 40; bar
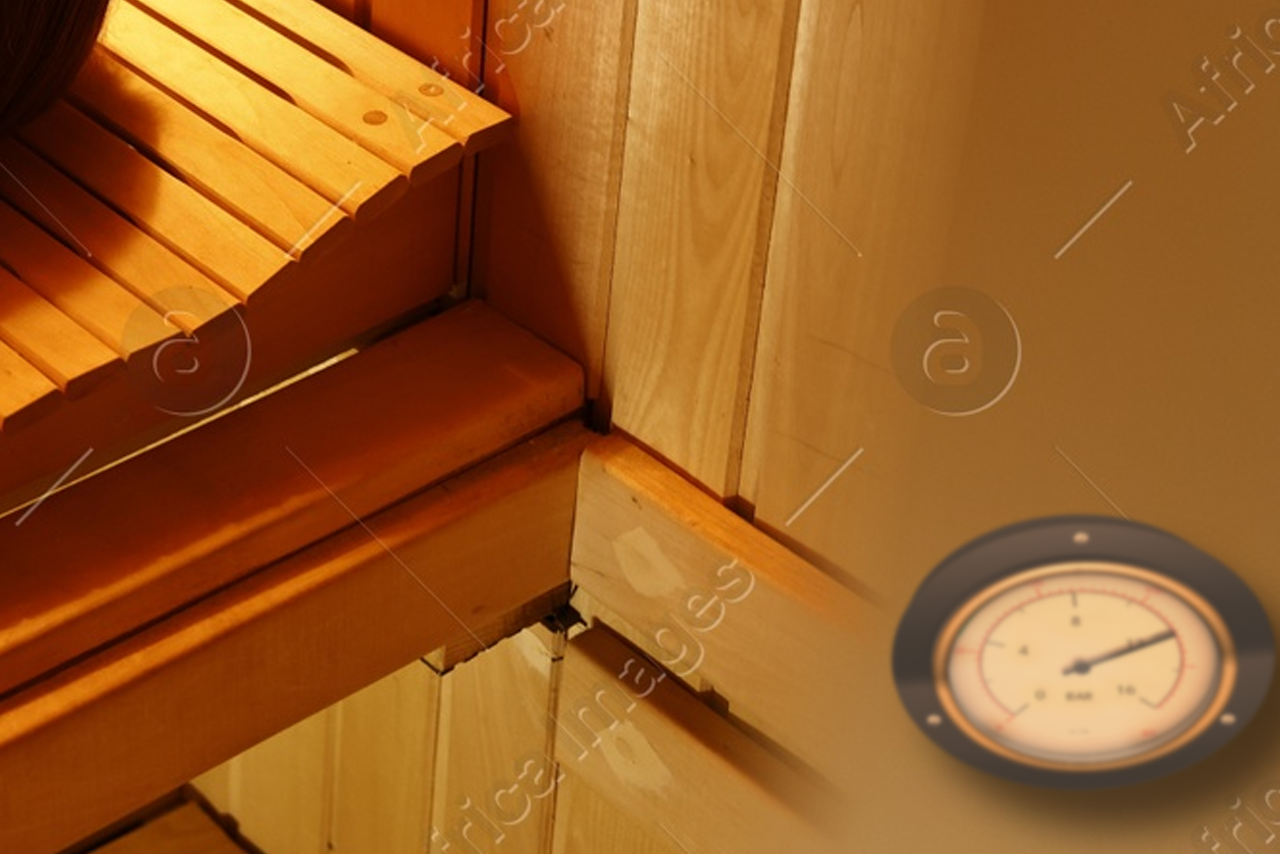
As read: 12; bar
